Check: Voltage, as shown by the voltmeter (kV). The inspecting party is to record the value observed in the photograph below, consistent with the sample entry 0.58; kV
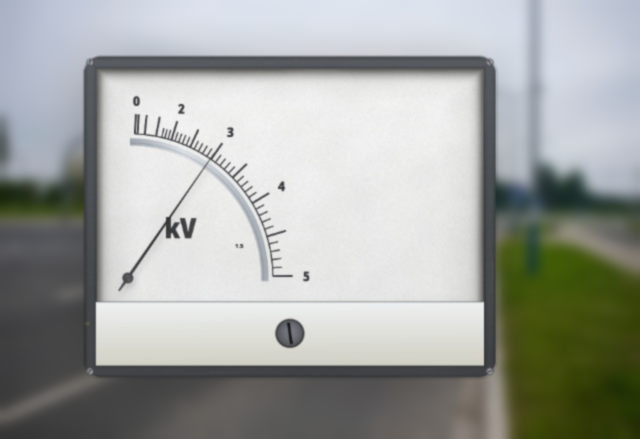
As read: 3; kV
